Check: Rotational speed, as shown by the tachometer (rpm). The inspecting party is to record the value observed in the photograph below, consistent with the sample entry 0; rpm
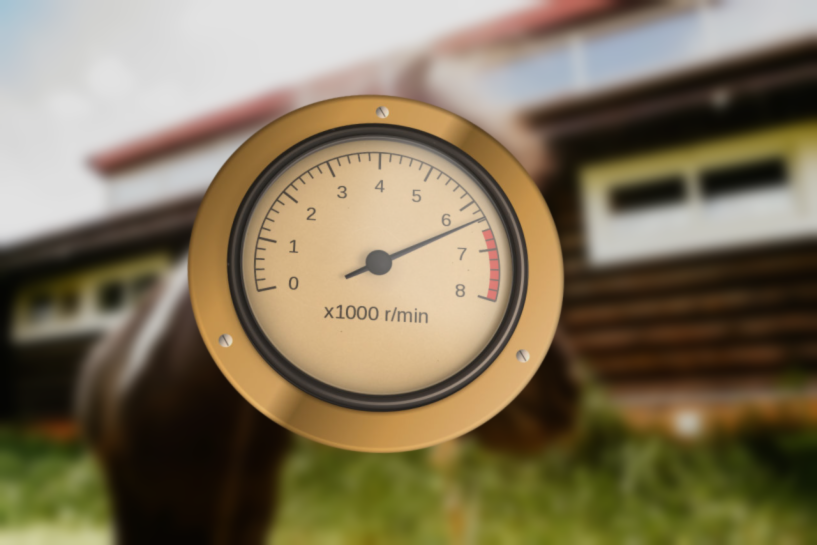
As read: 6400; rpm
